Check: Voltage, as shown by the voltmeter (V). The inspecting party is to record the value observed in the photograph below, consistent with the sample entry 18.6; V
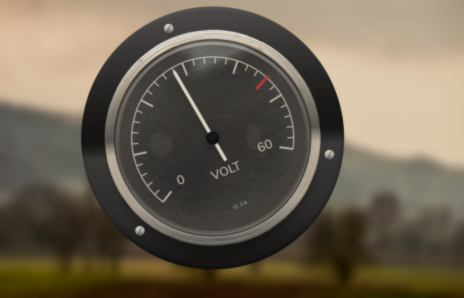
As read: 28; V
